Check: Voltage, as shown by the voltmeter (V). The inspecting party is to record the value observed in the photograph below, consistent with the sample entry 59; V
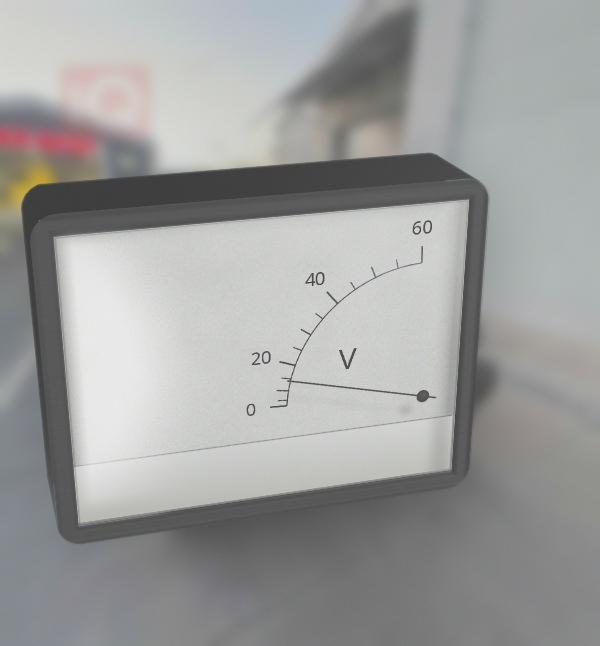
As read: 15; V
